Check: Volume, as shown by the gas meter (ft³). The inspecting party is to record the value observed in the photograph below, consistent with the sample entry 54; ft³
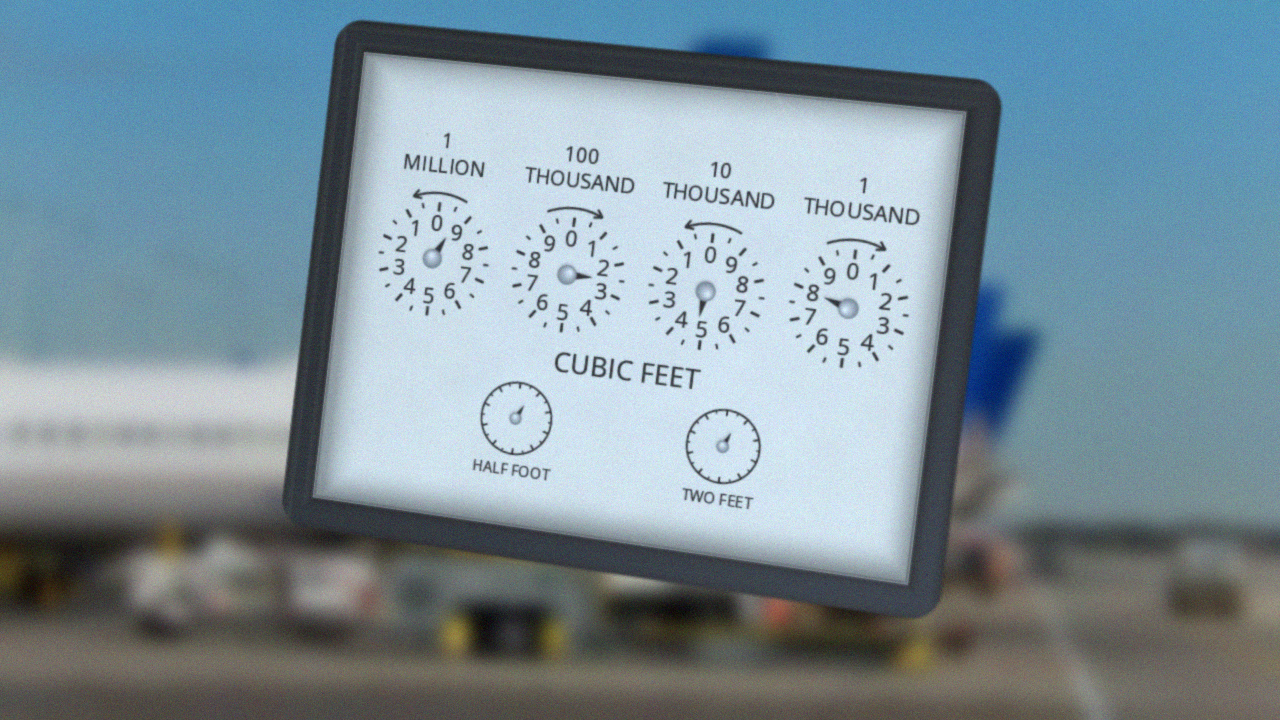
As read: 924800; ft³
